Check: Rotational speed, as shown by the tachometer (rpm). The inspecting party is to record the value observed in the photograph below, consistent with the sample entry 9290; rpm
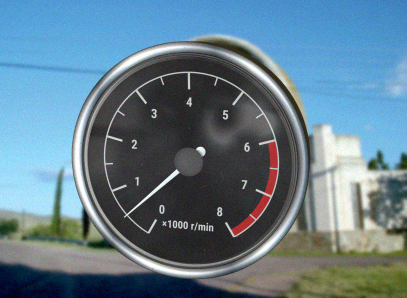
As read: 500; rpm
